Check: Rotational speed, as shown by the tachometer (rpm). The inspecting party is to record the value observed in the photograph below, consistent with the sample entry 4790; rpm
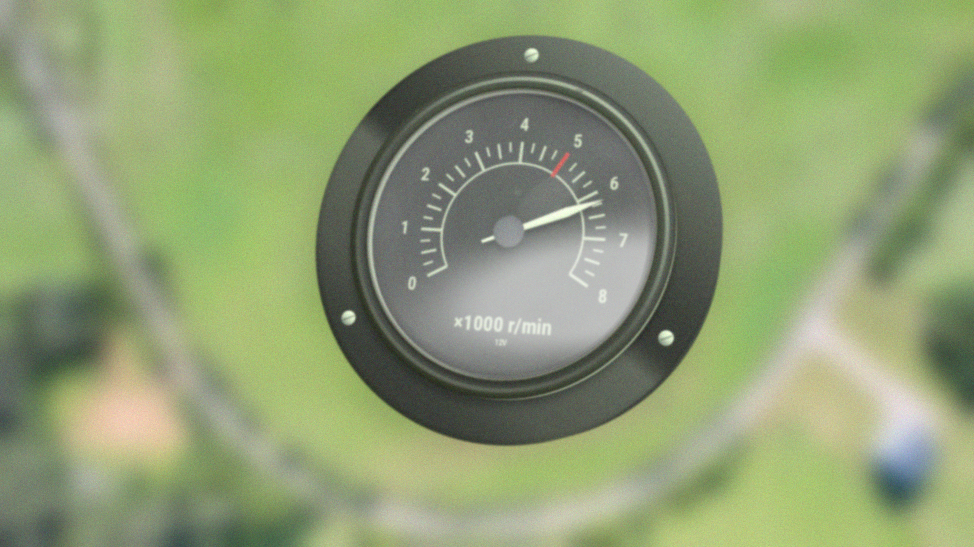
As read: 6250; rpm
